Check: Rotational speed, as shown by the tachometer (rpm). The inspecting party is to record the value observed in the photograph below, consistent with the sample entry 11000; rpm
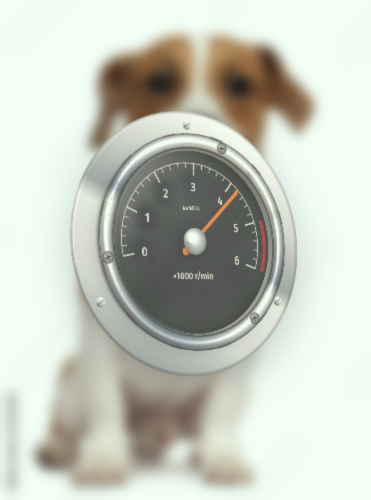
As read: 4200; rpm
